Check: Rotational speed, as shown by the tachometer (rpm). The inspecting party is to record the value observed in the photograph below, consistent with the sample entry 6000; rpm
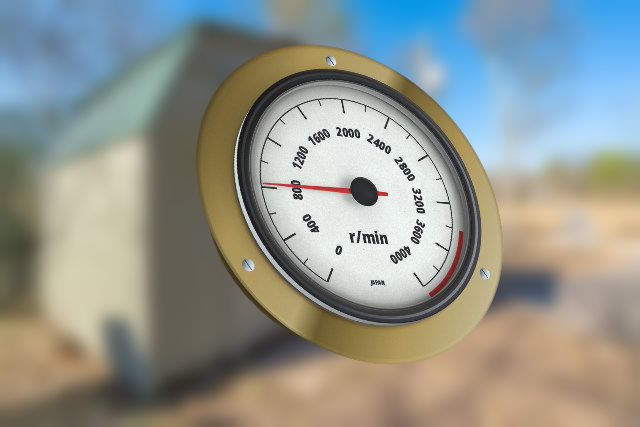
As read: 800; rpm
